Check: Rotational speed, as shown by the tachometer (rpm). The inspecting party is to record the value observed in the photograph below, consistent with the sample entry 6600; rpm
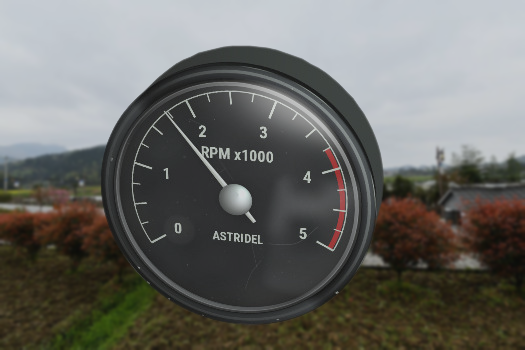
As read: 1750; rpm
